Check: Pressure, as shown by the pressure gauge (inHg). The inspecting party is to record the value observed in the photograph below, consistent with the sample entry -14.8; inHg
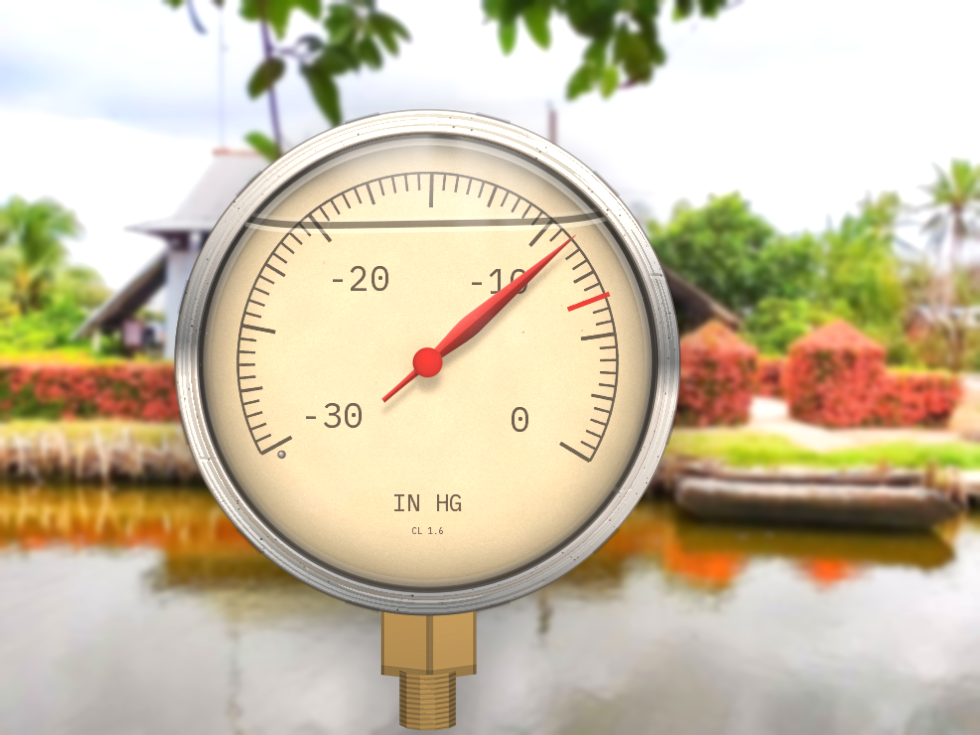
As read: -9; inHg
